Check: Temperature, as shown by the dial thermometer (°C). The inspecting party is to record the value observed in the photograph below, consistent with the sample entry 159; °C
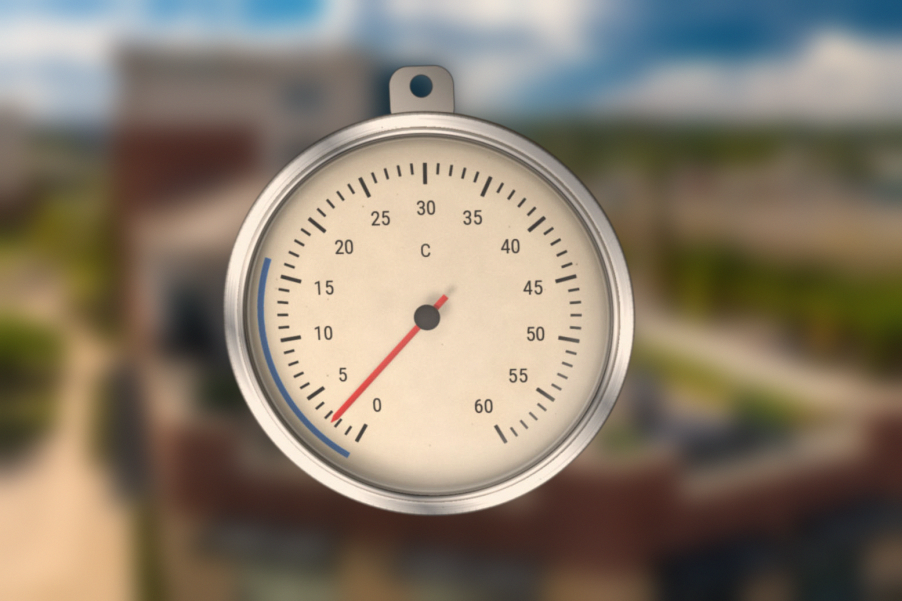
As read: 2.5; °C
